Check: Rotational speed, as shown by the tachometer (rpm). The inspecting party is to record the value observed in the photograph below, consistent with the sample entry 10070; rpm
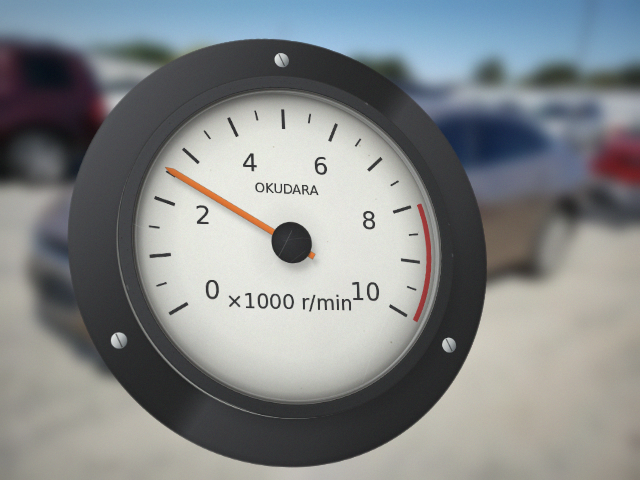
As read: 2500; rpm
